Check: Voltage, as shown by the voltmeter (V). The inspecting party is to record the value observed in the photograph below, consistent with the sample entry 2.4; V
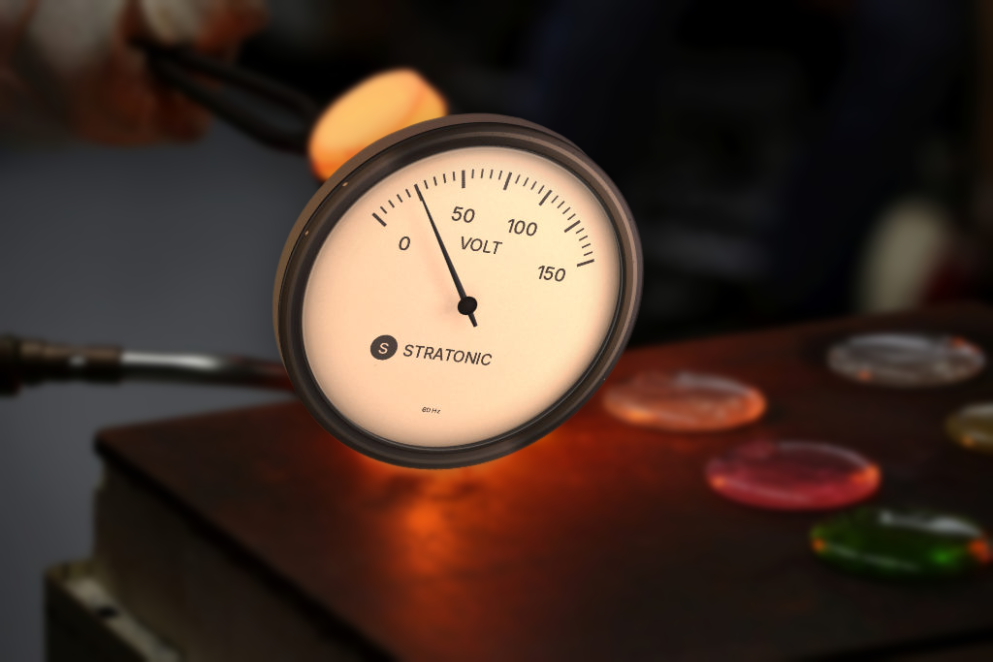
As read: 25; V
